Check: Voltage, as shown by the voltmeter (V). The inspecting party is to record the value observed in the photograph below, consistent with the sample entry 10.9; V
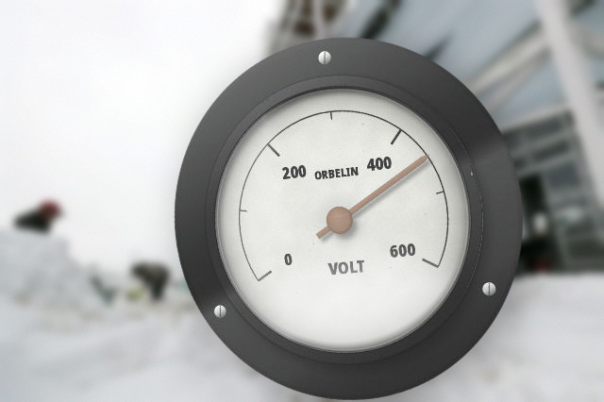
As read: 450; V
